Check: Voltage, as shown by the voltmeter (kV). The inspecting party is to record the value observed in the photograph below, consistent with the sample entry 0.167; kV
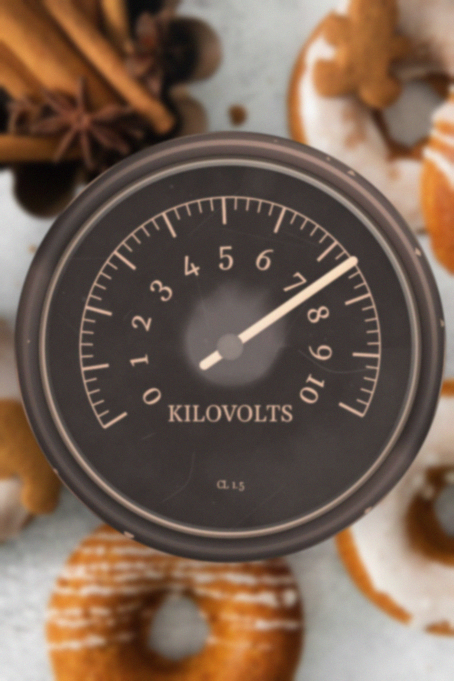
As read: 7.4; kV
